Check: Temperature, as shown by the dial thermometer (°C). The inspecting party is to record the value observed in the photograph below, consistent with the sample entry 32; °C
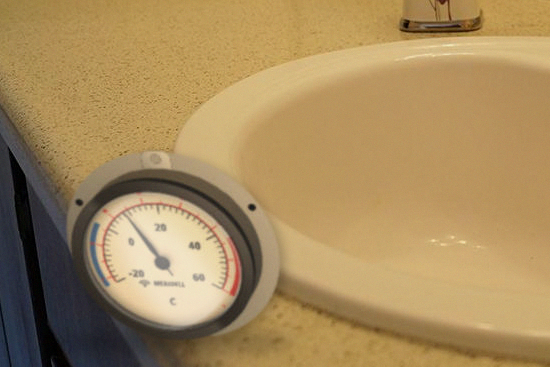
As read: 10; °C
